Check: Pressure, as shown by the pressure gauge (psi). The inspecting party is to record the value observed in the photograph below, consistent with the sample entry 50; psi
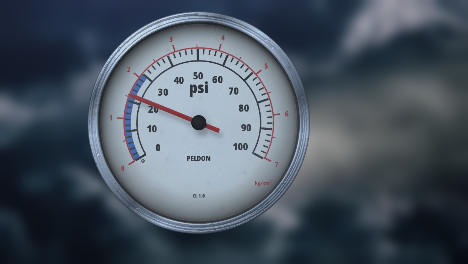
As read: 22; psi
